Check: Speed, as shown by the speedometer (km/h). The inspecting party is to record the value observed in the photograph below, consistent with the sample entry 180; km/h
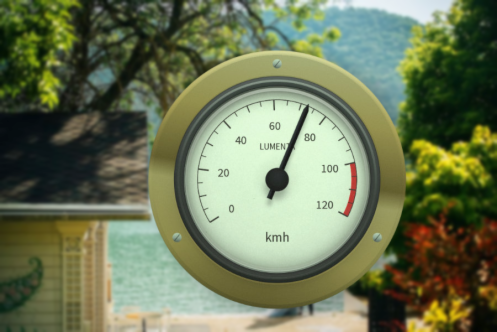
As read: 72.5; km/h
